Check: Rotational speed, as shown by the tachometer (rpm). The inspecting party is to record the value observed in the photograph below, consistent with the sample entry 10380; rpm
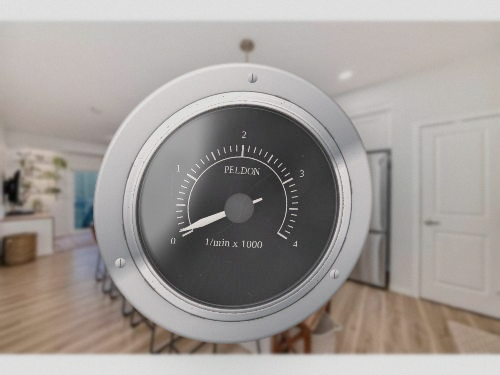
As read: 100; rpm
